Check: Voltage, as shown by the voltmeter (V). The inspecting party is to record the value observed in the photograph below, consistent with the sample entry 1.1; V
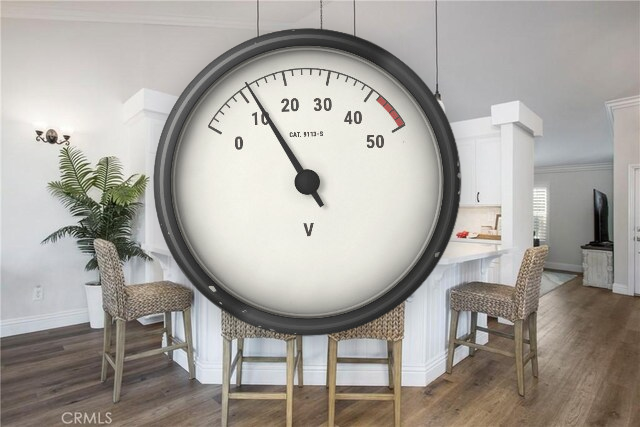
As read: 12; V
